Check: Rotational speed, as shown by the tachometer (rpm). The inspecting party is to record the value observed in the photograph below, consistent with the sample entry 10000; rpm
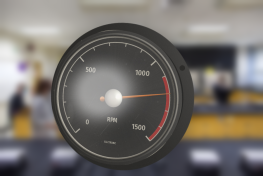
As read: 1200; rpm
